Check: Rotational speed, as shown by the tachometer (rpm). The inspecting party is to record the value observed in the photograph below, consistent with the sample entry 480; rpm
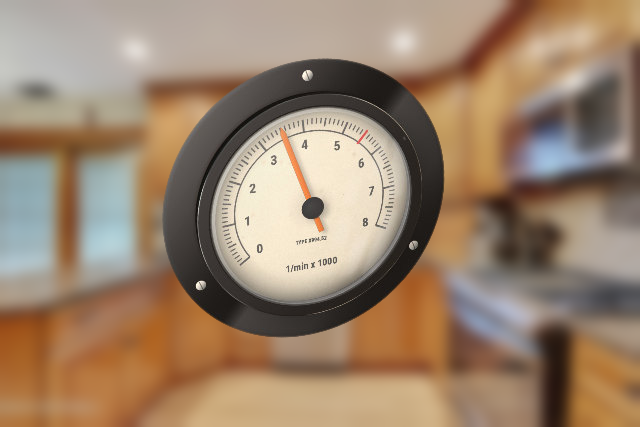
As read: 3500; rpm
